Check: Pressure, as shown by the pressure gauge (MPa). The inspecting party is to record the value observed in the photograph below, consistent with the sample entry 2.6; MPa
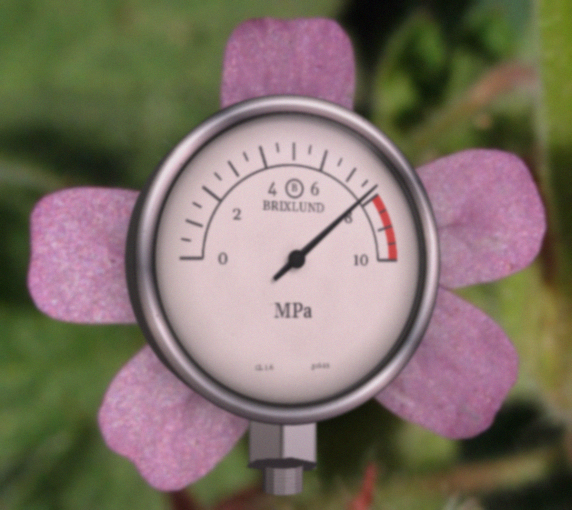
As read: 7.75; MPa
